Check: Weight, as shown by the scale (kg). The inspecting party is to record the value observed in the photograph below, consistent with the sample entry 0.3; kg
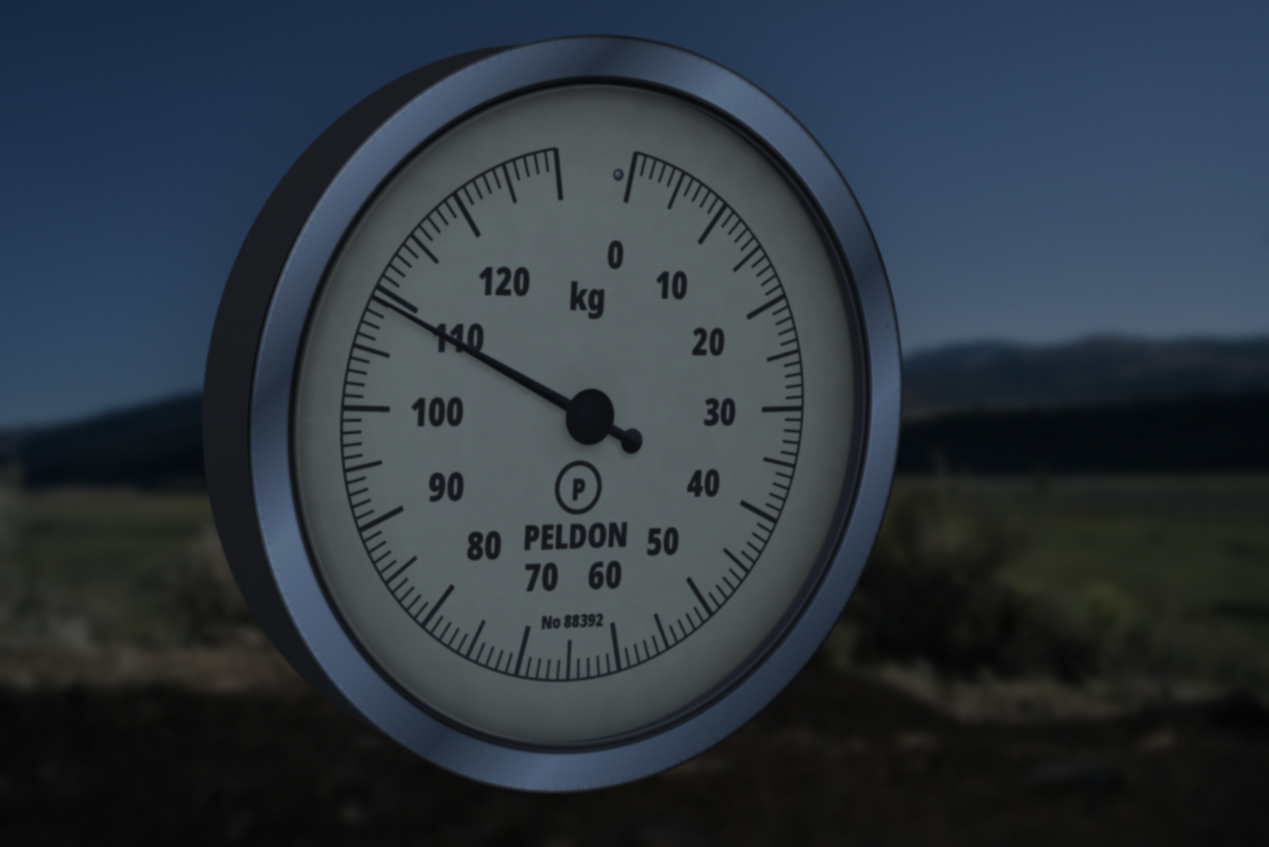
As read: 109; kg
